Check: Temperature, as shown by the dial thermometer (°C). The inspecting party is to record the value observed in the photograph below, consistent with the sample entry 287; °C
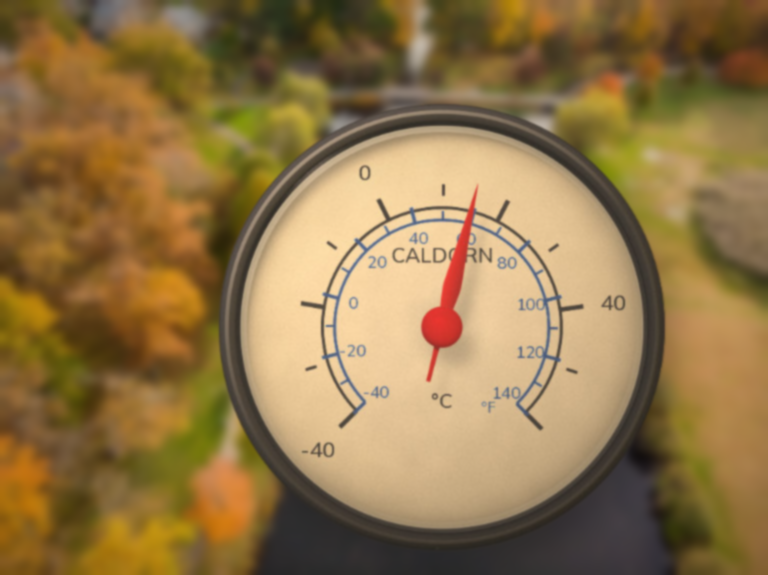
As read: 15; °C
